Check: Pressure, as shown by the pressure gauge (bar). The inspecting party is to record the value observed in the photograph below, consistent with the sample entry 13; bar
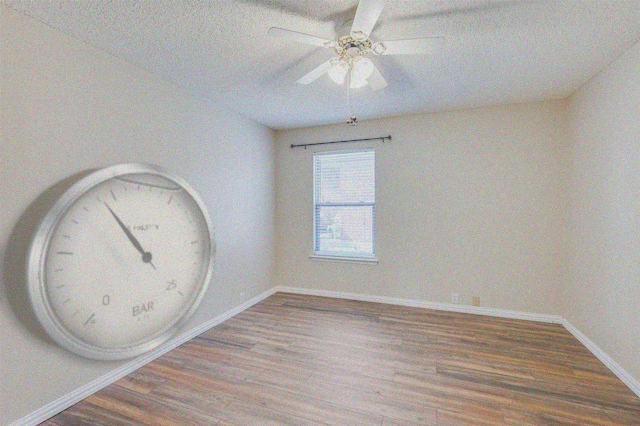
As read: 9; bar
